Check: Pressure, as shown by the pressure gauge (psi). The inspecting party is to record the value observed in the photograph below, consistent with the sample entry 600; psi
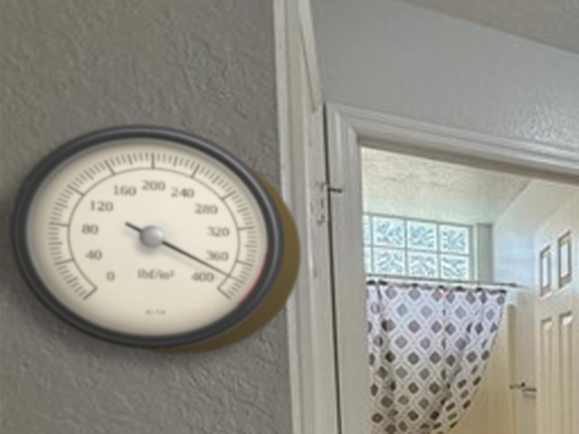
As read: 380; psi
